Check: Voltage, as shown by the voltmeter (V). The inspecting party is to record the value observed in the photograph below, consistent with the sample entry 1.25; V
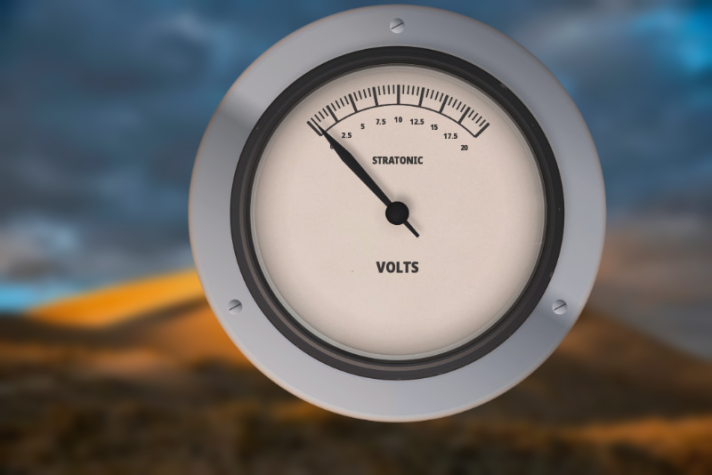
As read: 0.5; V
